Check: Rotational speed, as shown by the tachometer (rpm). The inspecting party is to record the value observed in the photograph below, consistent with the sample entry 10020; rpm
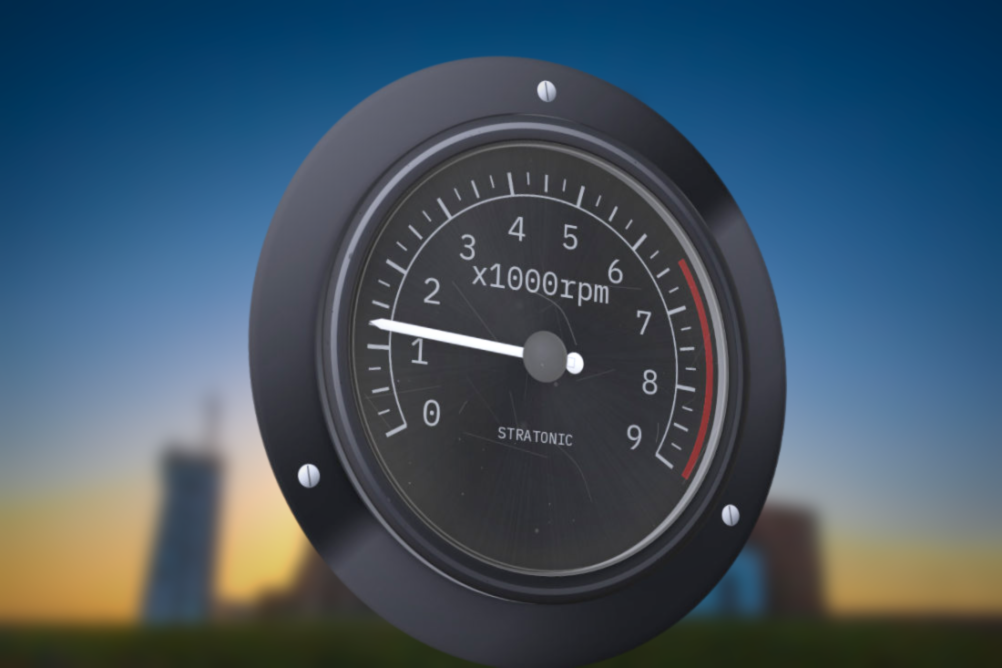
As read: 1250; rpm
